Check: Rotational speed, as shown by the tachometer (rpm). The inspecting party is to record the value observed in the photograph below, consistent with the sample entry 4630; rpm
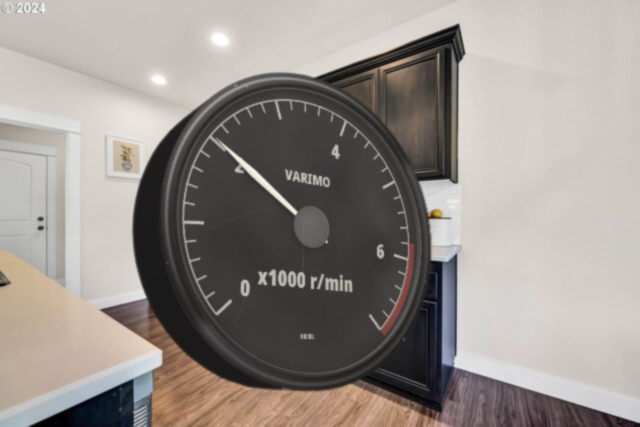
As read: 2000; rpm
